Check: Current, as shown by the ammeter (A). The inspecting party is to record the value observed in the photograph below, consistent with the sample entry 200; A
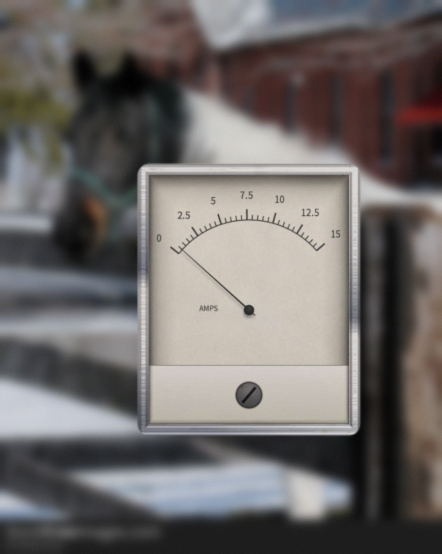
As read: 0.5; A
